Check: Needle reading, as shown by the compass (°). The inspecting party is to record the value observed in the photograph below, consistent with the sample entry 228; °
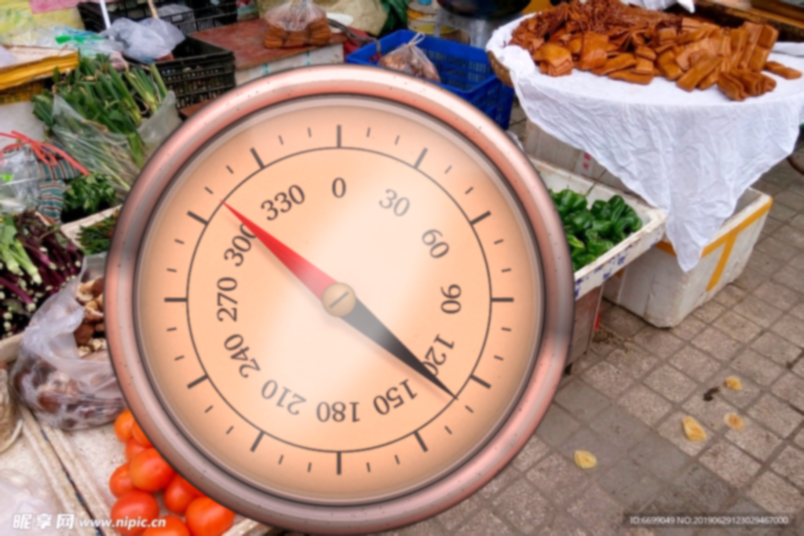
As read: 310; °
